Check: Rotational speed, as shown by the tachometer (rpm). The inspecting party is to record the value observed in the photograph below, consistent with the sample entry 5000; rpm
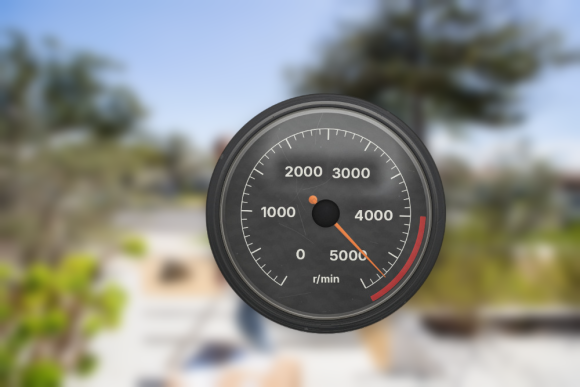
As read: 4750; rpm
